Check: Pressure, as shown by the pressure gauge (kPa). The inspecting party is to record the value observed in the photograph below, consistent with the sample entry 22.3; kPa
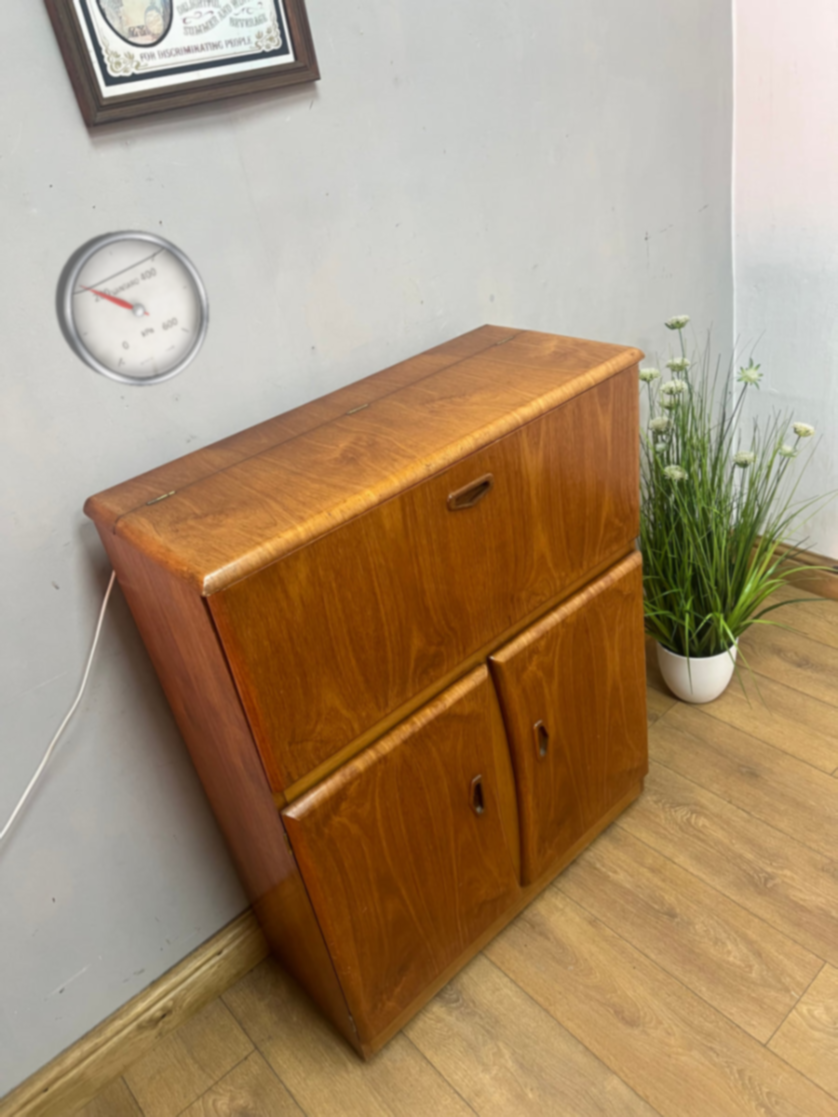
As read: 200; kPa
